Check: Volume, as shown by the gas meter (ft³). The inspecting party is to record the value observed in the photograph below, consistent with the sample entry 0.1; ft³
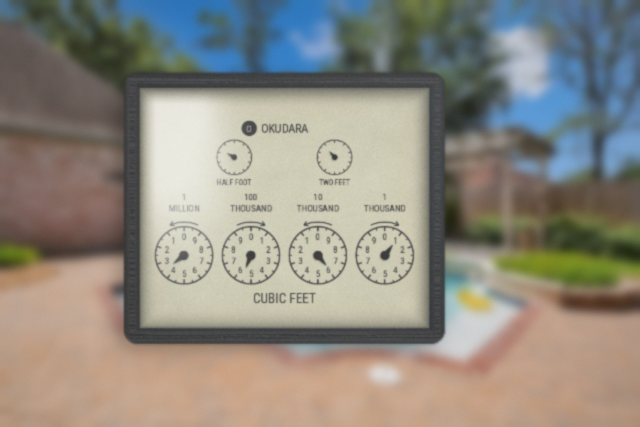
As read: 356100; ft³
